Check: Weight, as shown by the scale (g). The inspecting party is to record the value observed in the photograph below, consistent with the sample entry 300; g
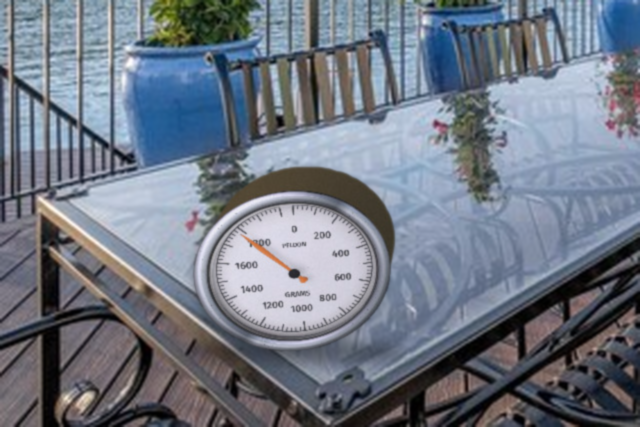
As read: 1800; g
